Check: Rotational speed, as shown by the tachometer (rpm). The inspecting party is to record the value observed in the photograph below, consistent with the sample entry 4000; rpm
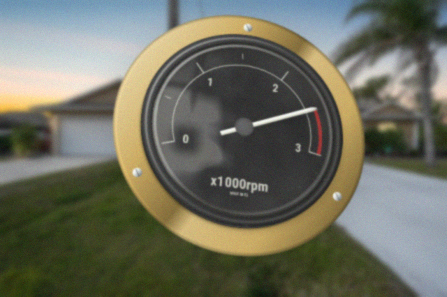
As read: 2500; rpm
